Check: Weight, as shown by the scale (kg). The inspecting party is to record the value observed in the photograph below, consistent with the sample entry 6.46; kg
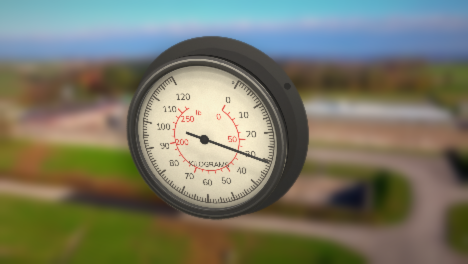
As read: 30; kg
